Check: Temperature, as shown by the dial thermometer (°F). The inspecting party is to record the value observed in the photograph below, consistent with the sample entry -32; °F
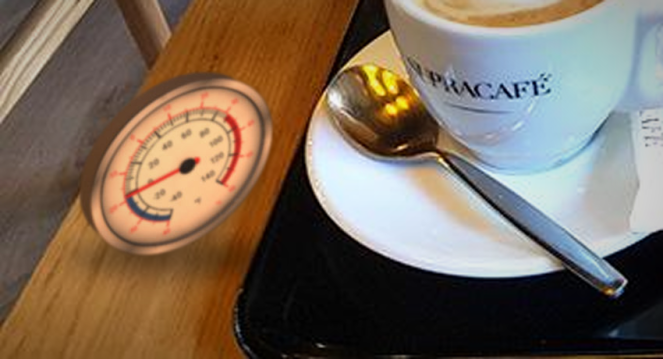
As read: 0; °F
